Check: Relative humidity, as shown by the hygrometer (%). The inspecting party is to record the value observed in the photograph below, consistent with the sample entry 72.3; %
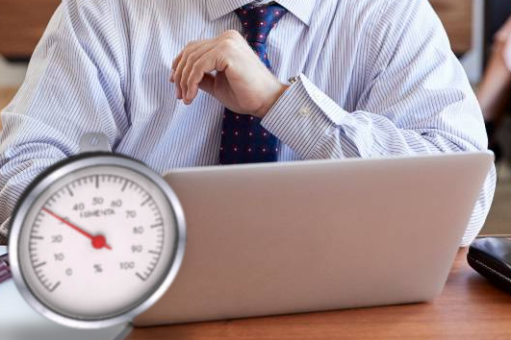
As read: 30; %
